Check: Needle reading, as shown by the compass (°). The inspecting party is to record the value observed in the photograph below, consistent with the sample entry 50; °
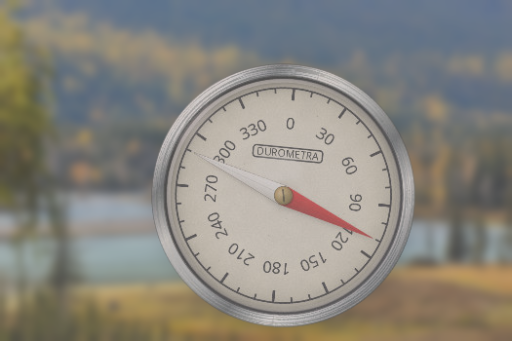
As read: 110; °
